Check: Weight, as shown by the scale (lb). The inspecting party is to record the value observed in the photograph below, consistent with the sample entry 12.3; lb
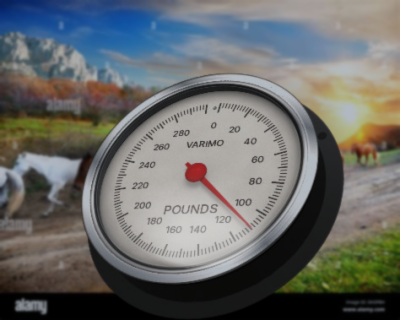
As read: 110; lb
